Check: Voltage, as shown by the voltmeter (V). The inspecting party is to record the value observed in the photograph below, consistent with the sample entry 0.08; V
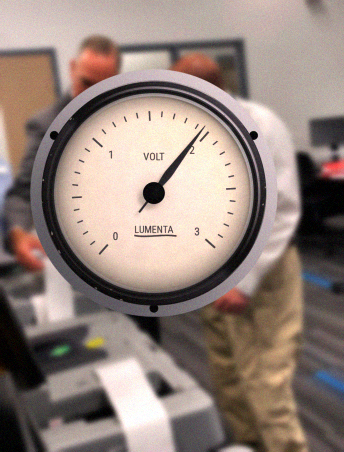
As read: 1.95; V
